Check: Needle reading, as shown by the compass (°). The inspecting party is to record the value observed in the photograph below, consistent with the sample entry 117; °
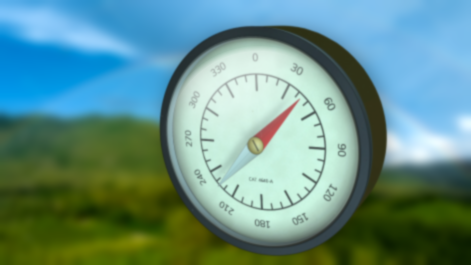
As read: 45; °
